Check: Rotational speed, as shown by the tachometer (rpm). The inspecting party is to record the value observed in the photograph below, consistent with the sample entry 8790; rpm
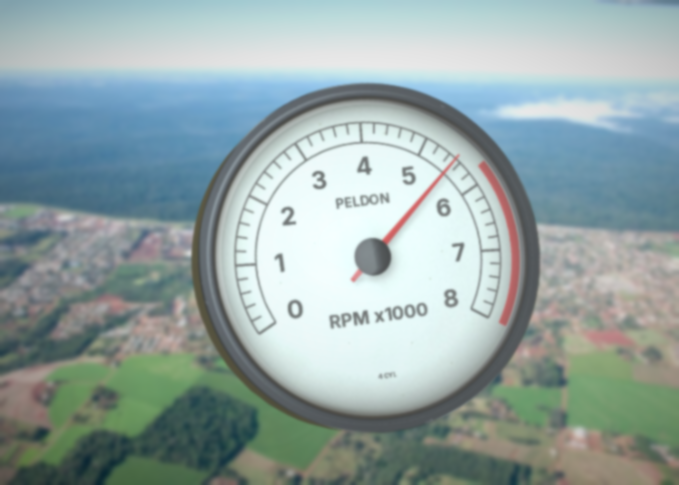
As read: 5500; rpm
